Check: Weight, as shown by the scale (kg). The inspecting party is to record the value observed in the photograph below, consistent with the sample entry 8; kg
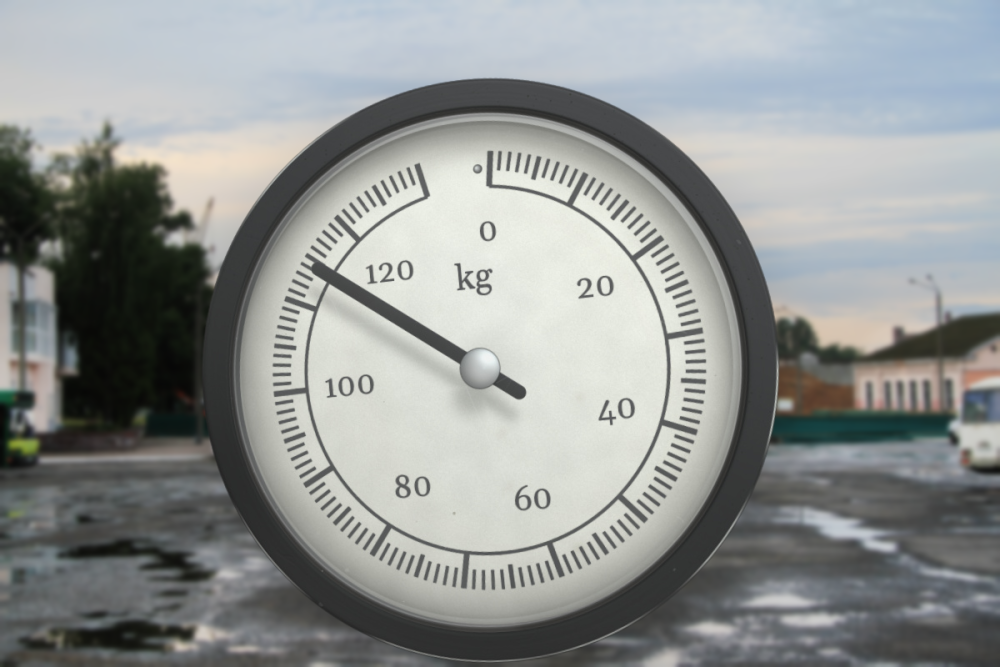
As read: 114.5; kg
